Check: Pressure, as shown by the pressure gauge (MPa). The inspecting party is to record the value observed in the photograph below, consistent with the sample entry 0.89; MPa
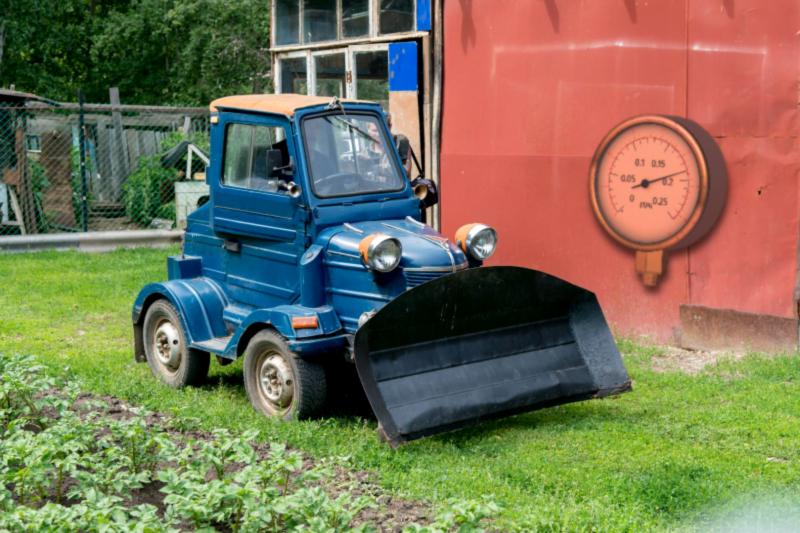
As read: 0.19; MPa
